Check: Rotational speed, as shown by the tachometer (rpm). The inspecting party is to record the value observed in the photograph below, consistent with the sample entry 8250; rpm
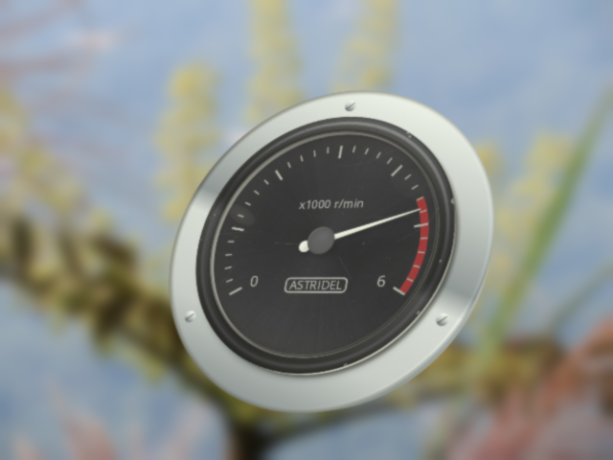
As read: 4800; rpm
